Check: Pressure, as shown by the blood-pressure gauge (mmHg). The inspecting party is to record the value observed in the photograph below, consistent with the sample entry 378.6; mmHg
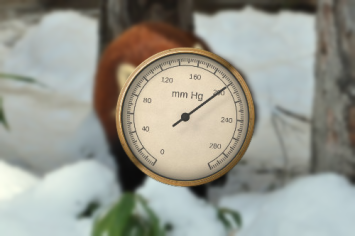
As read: 200; mmHg
